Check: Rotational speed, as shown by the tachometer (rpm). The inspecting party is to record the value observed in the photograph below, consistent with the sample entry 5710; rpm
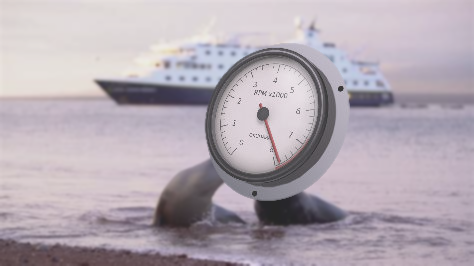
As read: 7800; rpm
